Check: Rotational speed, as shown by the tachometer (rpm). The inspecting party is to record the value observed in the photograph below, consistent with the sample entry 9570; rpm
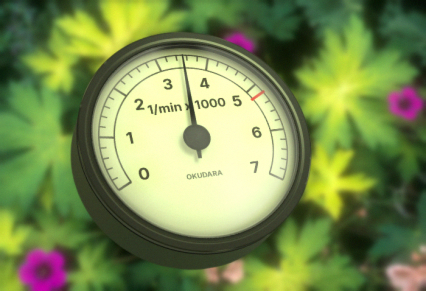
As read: 3500; rpm
